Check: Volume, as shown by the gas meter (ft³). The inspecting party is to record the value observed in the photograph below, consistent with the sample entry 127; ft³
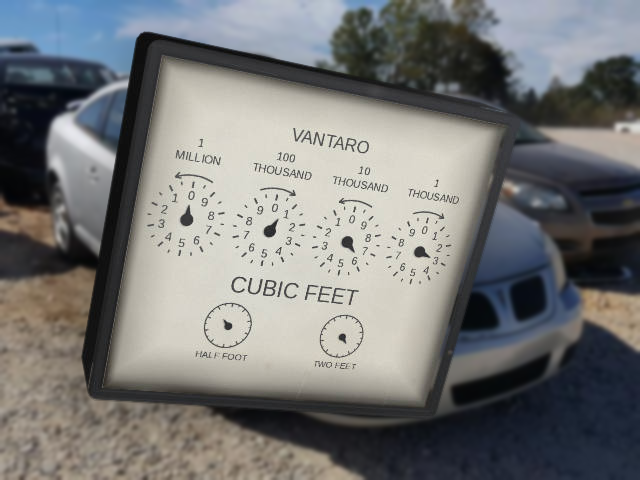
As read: 6300; ft³
